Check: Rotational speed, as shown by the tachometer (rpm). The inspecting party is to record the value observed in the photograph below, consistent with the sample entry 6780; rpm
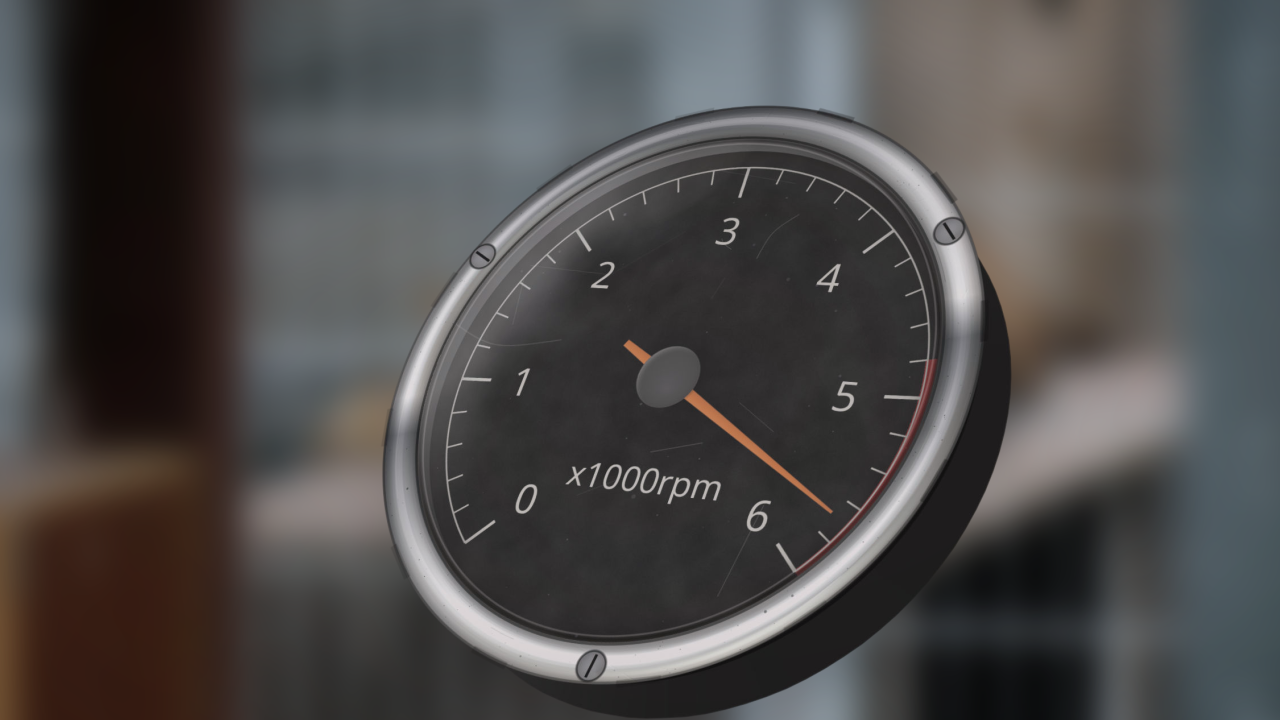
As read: 5700; rpm
